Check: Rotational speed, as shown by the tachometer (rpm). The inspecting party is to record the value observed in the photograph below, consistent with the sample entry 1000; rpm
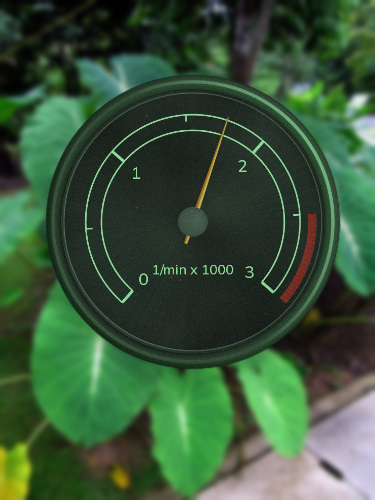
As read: 1750; rpm
